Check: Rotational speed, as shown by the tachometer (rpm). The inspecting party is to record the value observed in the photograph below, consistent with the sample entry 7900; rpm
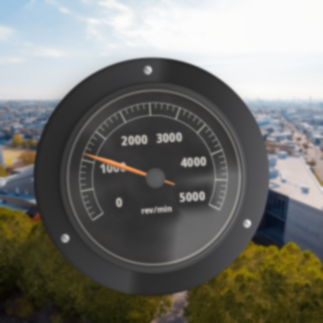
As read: 1100; rpm
